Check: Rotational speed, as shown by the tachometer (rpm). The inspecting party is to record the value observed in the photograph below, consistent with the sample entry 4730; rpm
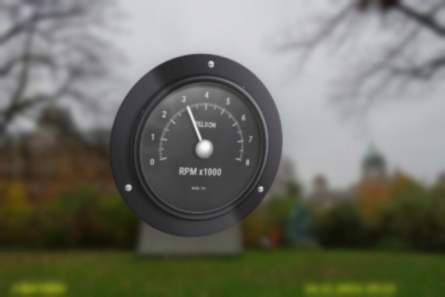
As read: 3000; rpm
